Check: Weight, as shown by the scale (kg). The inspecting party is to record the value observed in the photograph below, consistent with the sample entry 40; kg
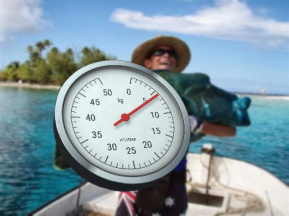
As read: 6; kg
